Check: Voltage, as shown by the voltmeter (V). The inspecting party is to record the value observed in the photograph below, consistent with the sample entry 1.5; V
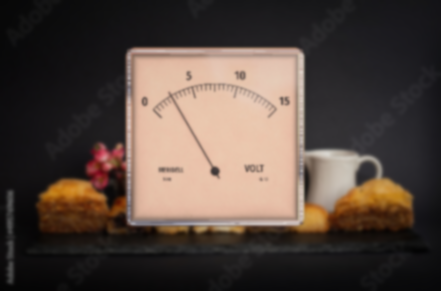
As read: 2.5; V
